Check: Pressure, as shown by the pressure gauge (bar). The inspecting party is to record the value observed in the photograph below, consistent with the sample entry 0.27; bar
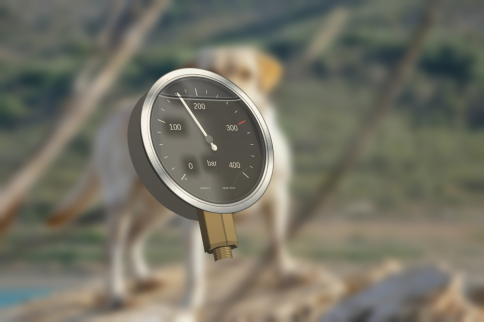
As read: 160; bar
